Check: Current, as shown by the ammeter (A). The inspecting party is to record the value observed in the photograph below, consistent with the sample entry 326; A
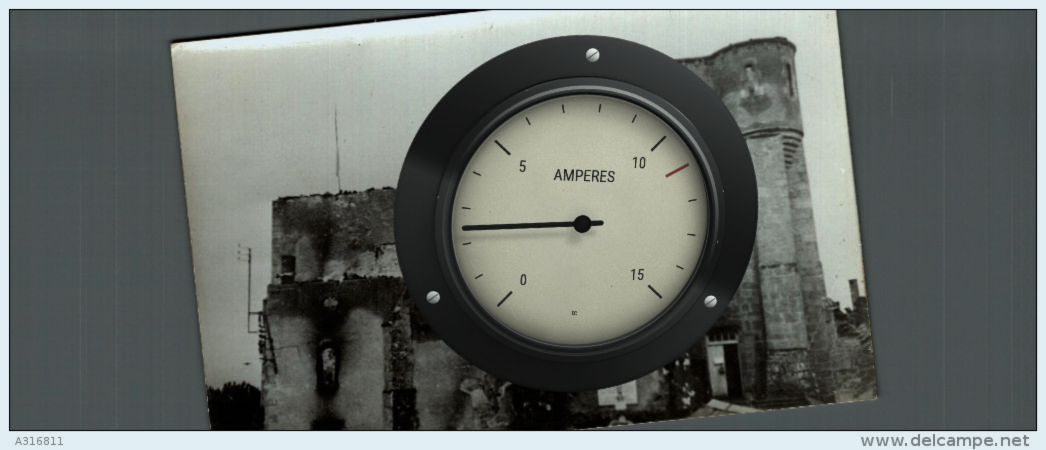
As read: 2.5; A
